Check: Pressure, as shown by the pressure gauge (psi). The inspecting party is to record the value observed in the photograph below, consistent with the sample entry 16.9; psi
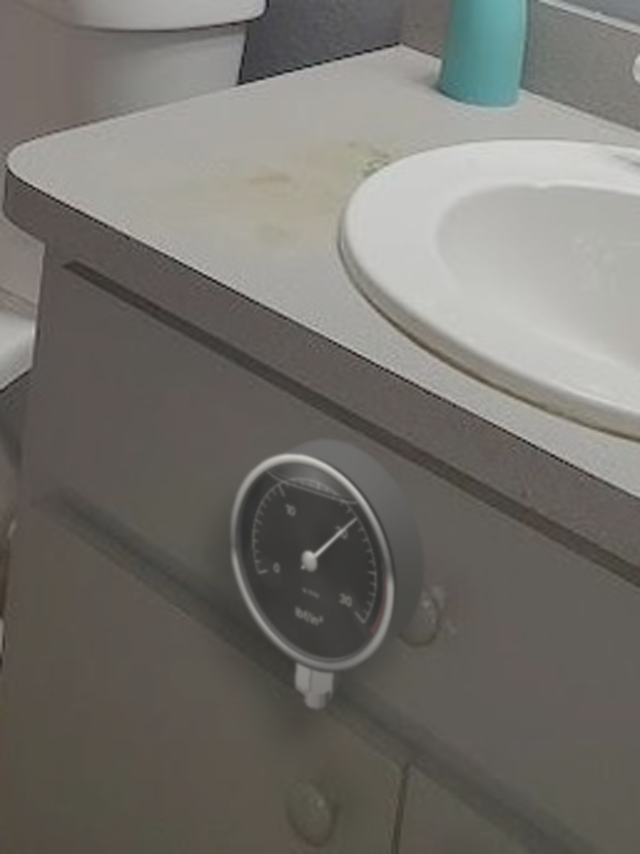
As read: 20; psi
